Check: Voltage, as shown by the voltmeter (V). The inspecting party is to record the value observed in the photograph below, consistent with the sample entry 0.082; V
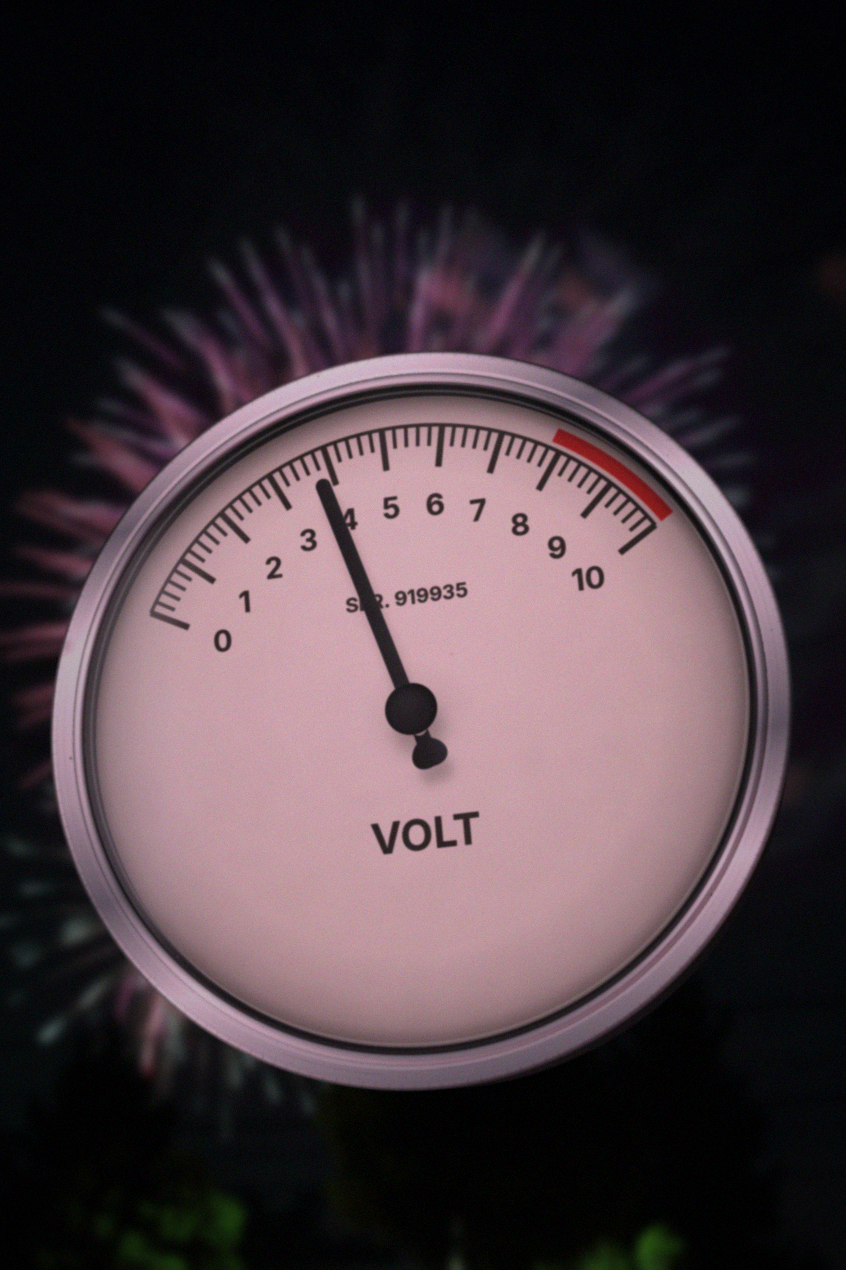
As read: 3.8; V
